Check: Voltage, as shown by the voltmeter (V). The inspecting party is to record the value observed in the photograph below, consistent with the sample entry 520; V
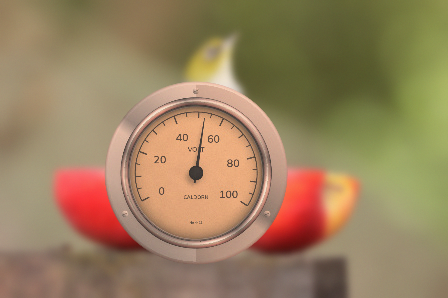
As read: 52.5; V
